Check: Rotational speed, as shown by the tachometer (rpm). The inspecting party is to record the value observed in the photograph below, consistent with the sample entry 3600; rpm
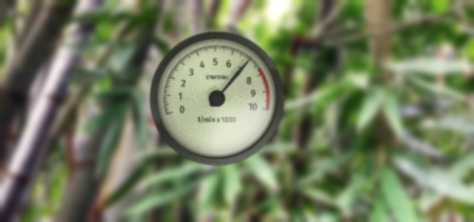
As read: 7000; rpm
